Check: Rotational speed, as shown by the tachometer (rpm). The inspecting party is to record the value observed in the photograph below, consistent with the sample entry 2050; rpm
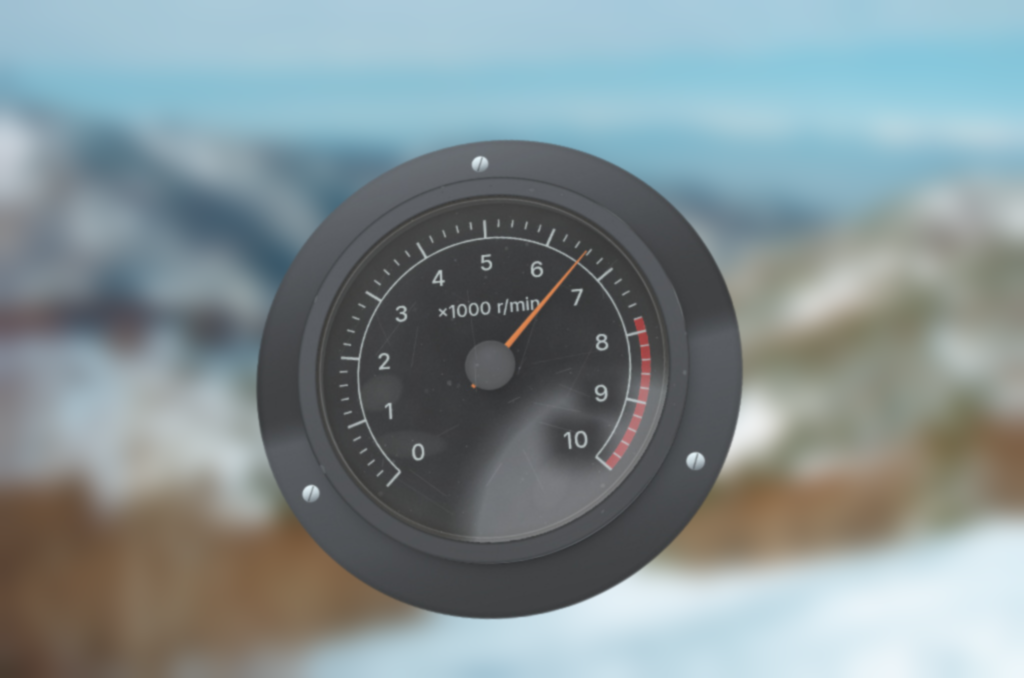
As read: 6600; rpm
